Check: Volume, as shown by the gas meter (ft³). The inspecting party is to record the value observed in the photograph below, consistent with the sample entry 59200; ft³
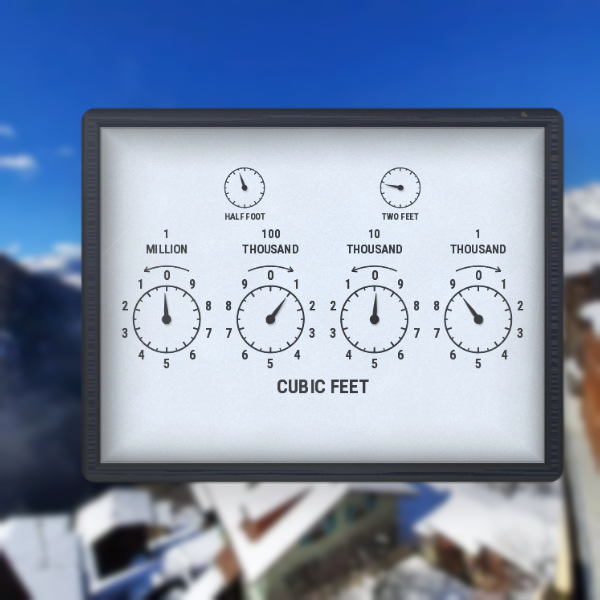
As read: 9900; ft³
